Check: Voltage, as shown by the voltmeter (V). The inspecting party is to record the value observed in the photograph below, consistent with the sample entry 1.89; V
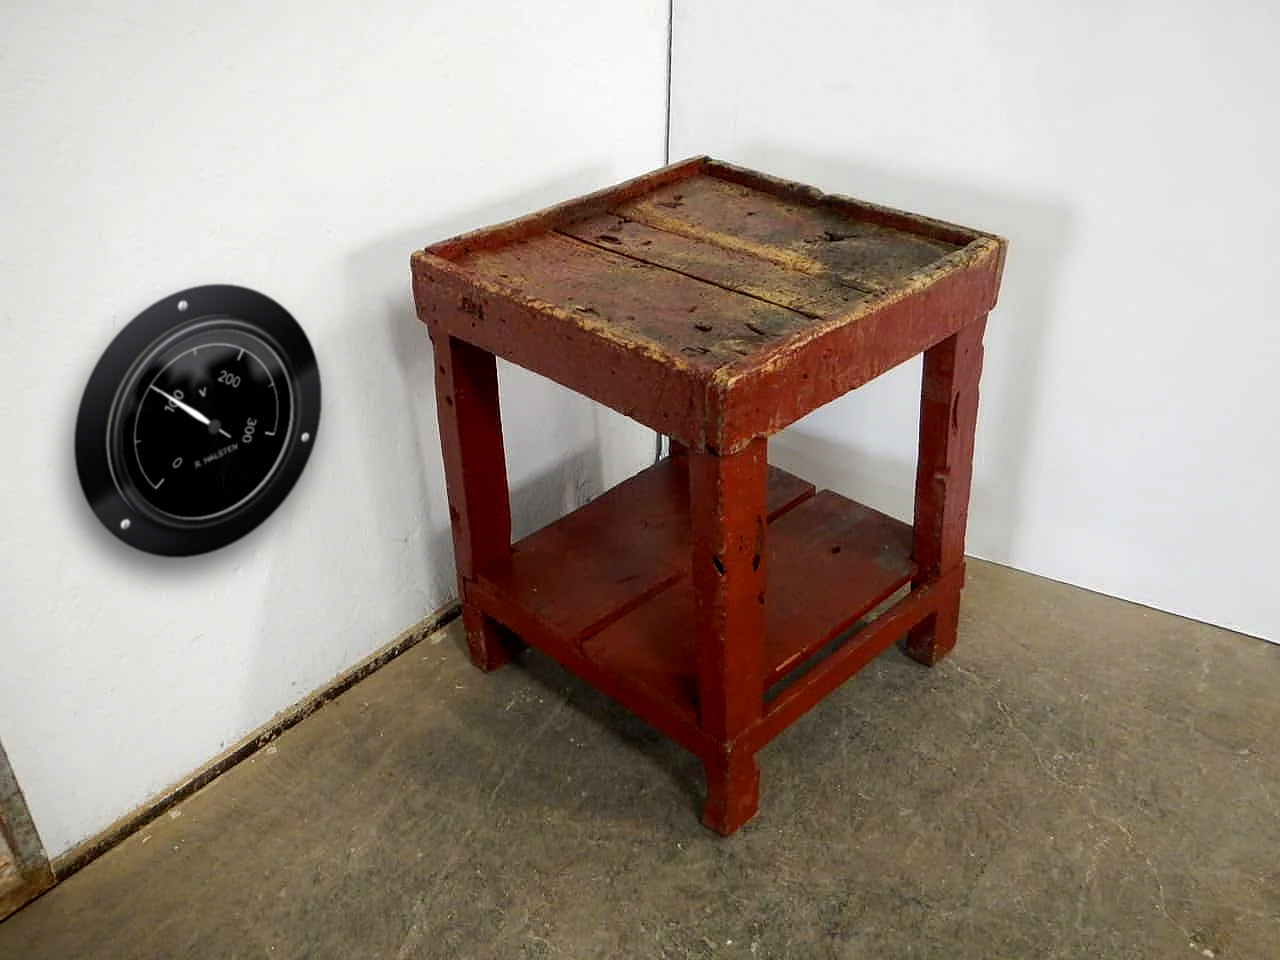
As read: 100; V
